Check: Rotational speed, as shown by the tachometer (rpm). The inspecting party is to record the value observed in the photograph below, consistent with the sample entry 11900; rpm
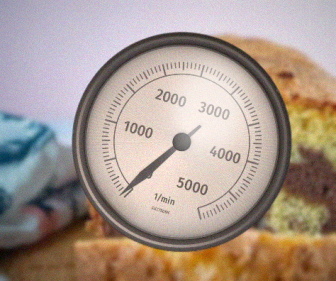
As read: 50; rpm
